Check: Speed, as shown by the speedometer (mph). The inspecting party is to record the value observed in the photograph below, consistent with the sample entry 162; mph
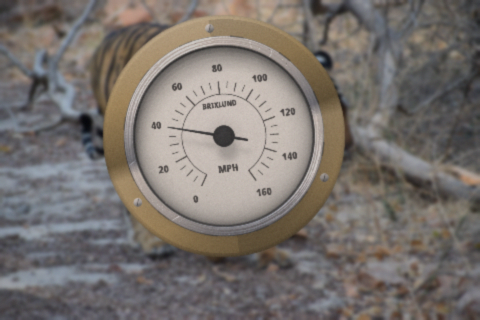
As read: 40; mph
